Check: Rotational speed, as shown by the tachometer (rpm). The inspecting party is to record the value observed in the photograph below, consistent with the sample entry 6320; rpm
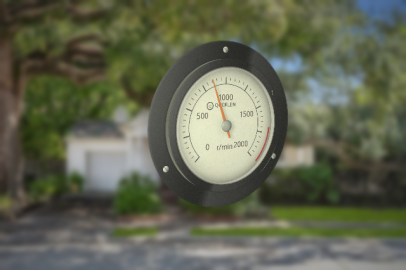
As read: 850; rpm
